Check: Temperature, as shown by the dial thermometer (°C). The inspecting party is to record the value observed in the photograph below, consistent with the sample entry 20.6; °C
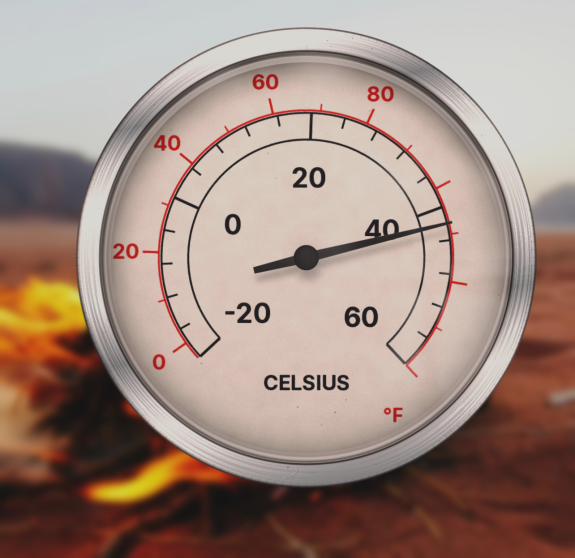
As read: 42; °C
